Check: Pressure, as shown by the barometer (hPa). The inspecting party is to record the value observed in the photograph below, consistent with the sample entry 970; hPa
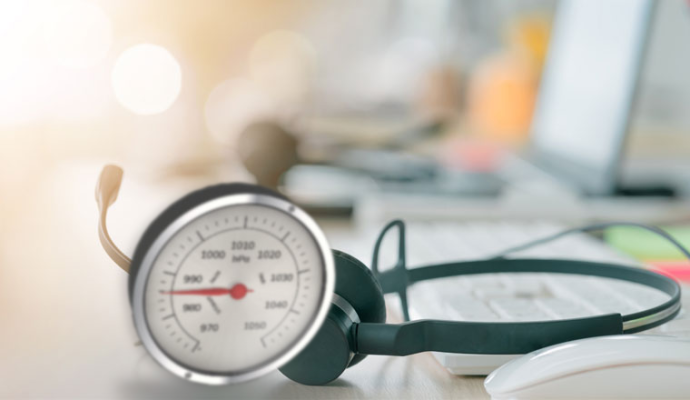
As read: 986; hPa
